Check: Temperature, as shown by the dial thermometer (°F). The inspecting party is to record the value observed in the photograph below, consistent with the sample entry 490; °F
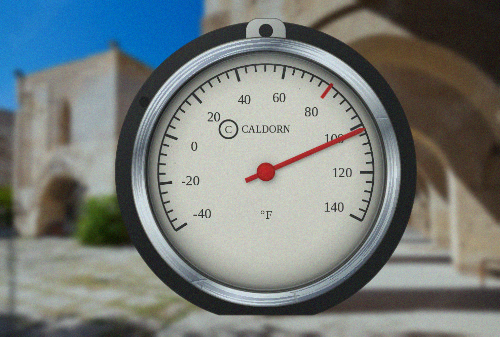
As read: 102; °F
